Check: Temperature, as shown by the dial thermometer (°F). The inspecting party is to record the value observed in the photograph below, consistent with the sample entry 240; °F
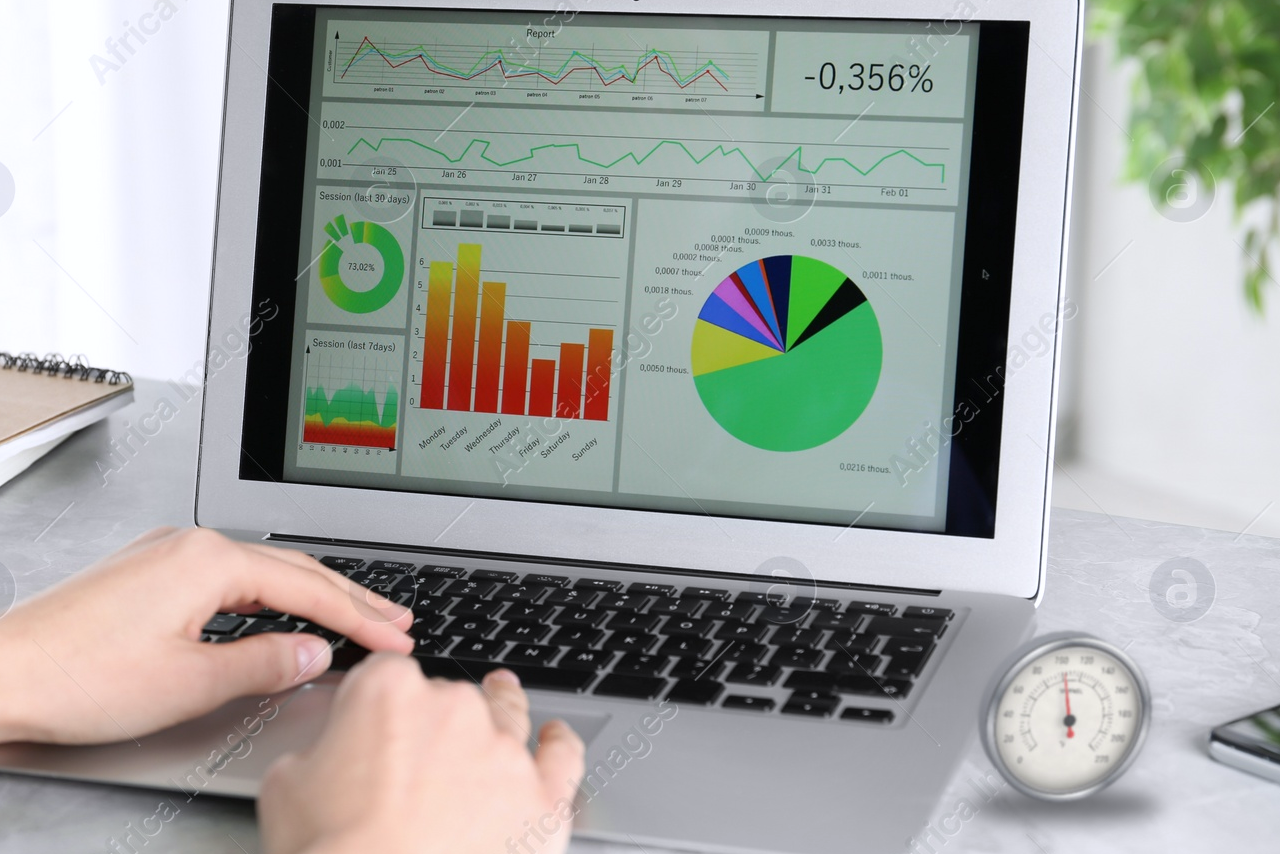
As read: 100; °F
